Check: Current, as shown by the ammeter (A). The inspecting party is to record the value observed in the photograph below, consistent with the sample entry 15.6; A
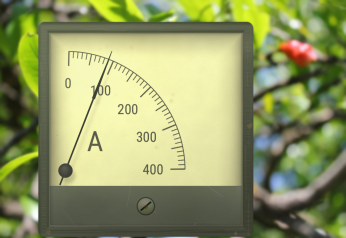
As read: 90; A
